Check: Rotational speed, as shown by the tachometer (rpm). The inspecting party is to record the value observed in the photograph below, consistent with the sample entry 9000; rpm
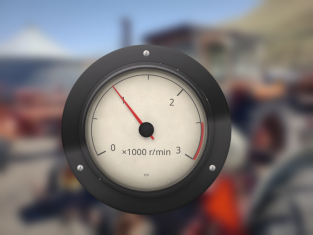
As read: 1000; rpm
